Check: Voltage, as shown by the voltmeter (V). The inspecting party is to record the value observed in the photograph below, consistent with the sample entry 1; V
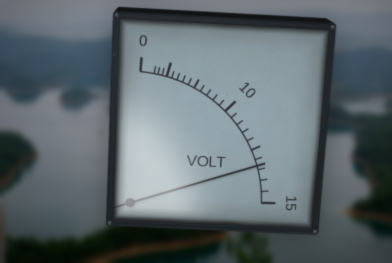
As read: 13.25; V
